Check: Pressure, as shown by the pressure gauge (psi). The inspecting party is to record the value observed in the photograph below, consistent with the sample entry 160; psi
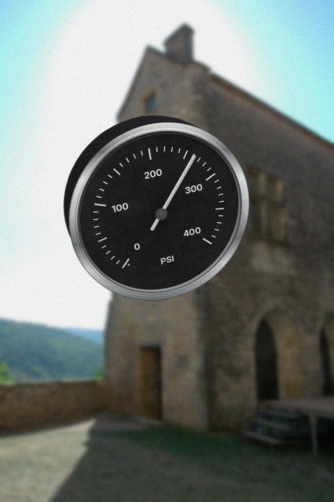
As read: 260; psi
